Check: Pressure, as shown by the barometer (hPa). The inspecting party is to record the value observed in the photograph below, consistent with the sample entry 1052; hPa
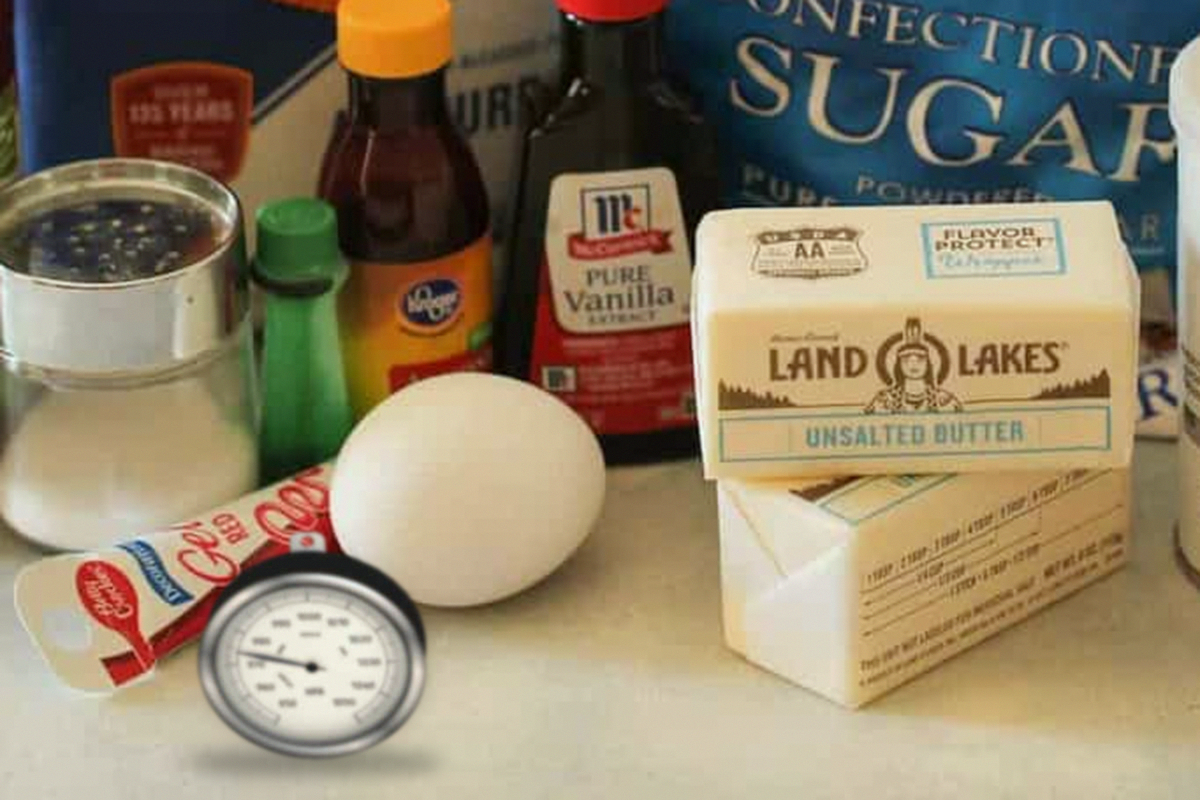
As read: 975; hPa
